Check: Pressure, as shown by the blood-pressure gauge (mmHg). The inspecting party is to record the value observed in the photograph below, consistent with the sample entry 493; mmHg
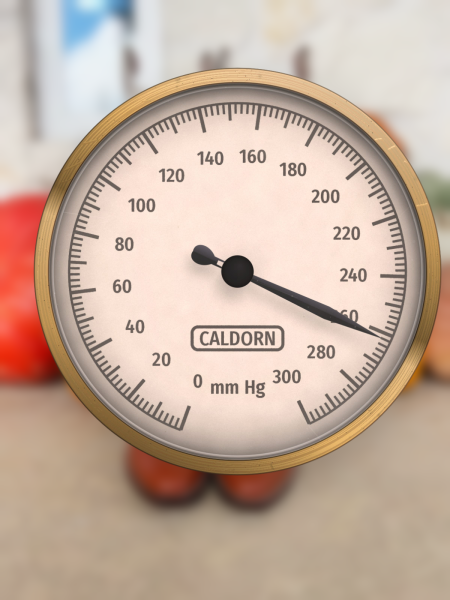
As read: 262; mmHg
